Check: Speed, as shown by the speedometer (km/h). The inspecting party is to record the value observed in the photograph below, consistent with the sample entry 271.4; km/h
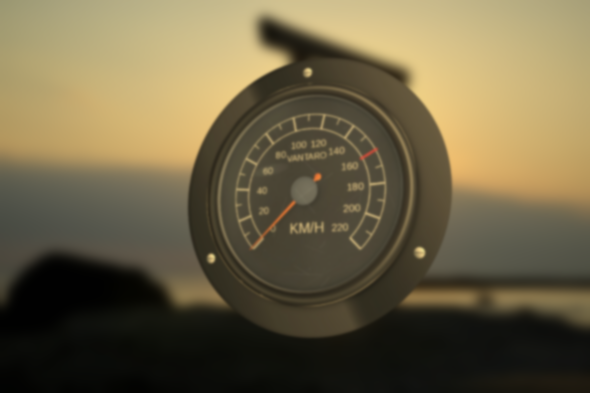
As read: 0; km/h
